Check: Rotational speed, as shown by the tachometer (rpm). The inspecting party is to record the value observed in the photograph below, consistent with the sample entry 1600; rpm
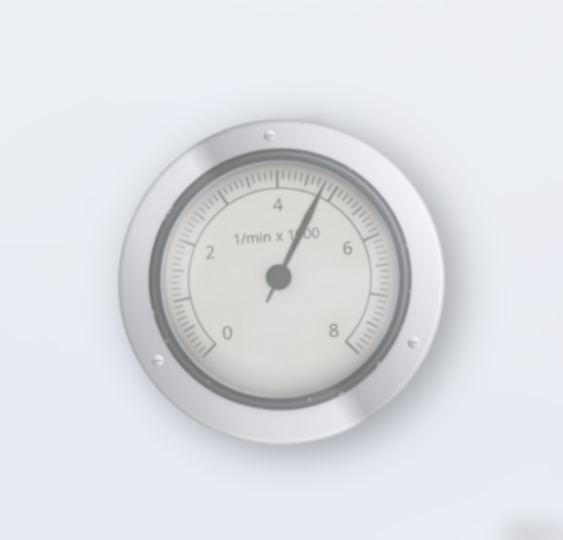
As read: 4800; rpm
